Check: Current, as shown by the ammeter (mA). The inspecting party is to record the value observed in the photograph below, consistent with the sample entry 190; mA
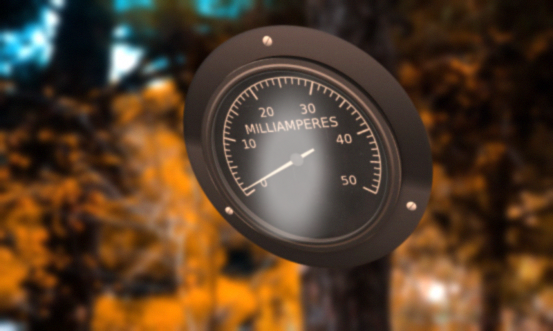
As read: 1; mA
